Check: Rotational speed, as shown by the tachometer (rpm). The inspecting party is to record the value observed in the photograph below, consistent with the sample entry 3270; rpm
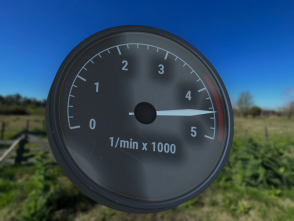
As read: 4500; rpm
